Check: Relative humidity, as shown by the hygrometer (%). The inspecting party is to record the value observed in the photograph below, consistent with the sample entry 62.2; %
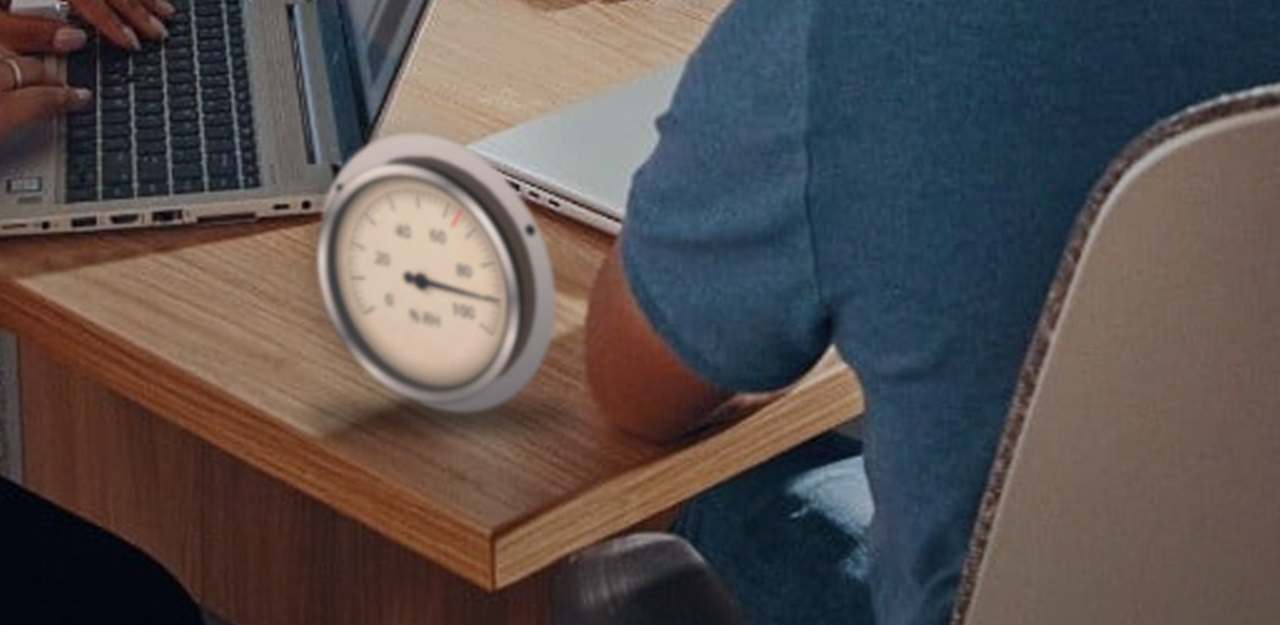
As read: 90; %
